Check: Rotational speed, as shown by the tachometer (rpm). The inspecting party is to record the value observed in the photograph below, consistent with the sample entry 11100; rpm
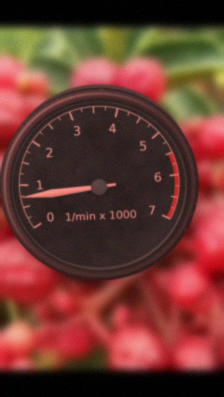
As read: 750; rpm
